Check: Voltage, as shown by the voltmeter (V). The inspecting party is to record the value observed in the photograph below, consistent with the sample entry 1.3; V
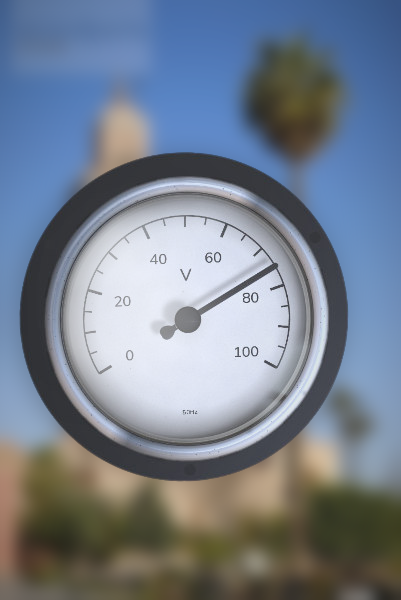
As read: 75; V
